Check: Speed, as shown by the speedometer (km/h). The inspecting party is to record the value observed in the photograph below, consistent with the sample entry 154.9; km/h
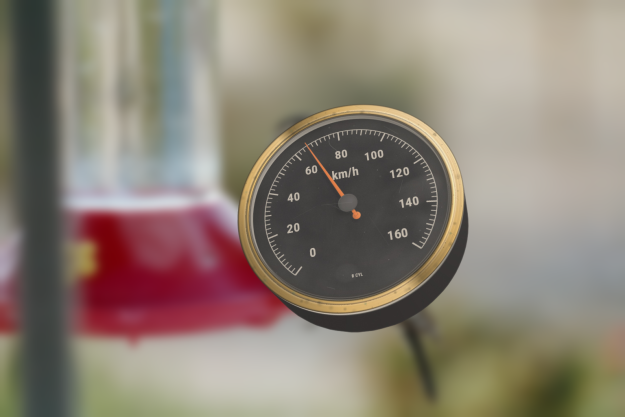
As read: 66; km/h
